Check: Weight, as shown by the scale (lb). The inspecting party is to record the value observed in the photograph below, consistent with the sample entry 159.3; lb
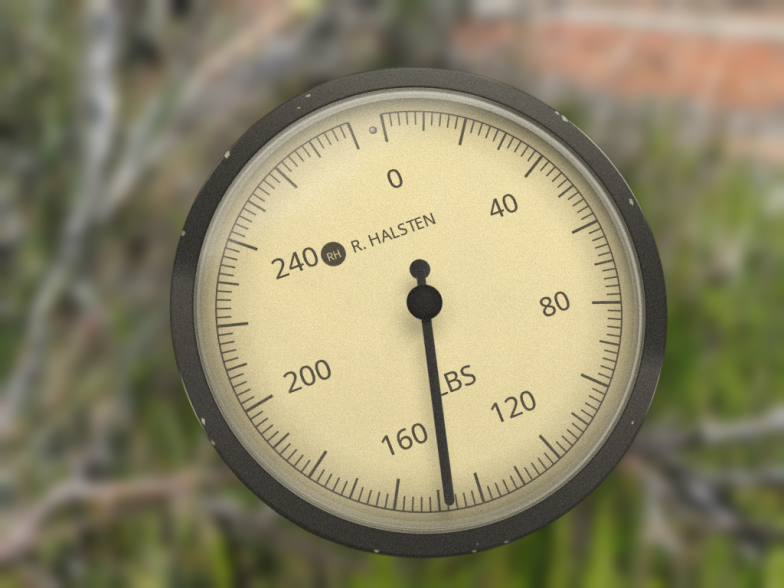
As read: 148; lb
